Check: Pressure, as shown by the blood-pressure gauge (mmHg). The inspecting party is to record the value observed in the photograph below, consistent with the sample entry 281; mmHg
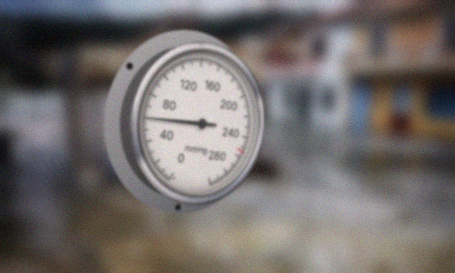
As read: 60; mmHg
